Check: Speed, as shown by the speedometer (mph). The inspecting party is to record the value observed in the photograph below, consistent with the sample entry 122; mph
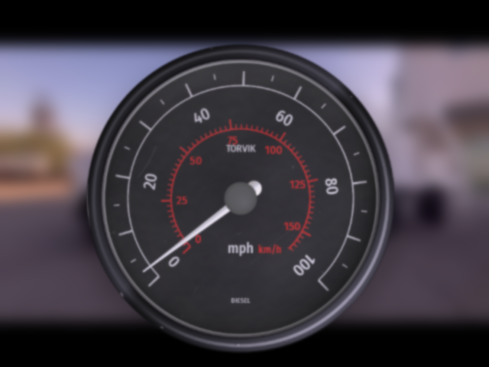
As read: 2.5; mph
